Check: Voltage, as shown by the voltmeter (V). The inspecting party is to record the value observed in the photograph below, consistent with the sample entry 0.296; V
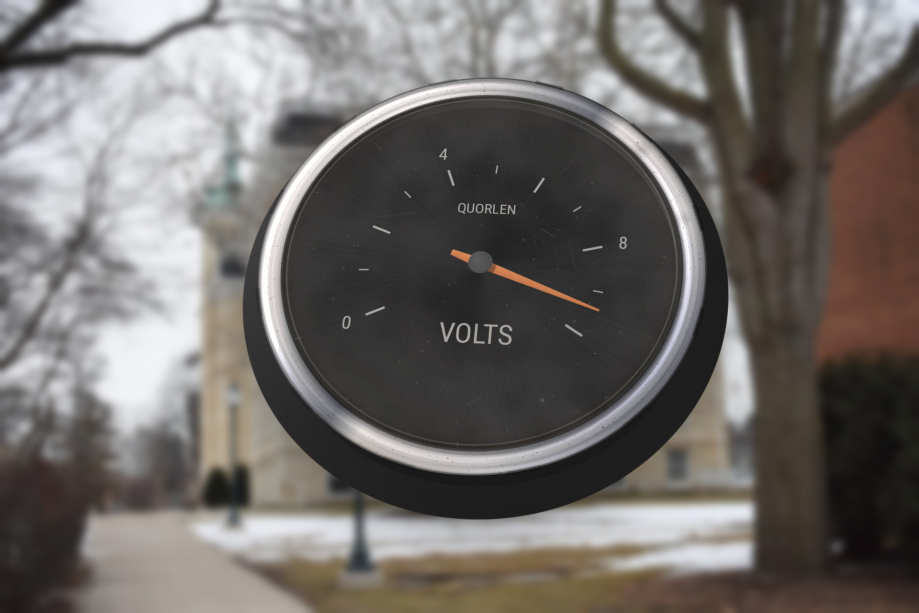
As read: 9.5; V
